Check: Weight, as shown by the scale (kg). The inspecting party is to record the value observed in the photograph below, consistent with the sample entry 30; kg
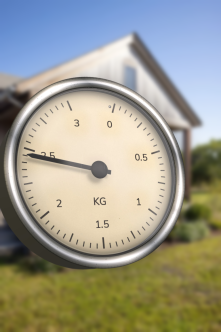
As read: 2.45; kg
